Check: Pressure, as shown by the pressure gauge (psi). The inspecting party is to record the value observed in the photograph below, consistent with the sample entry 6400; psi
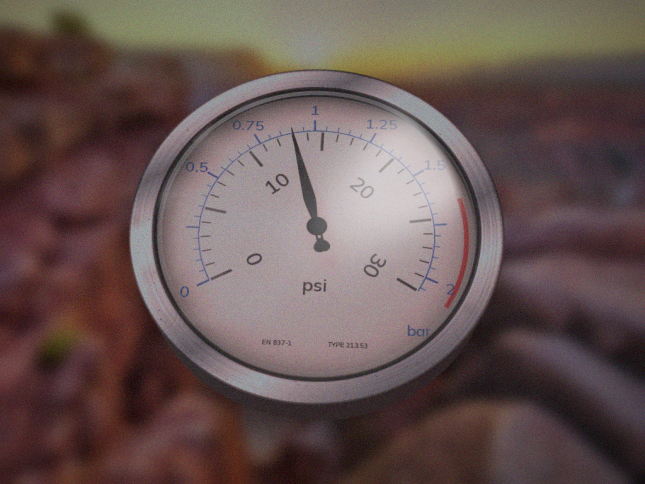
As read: 13; psi
